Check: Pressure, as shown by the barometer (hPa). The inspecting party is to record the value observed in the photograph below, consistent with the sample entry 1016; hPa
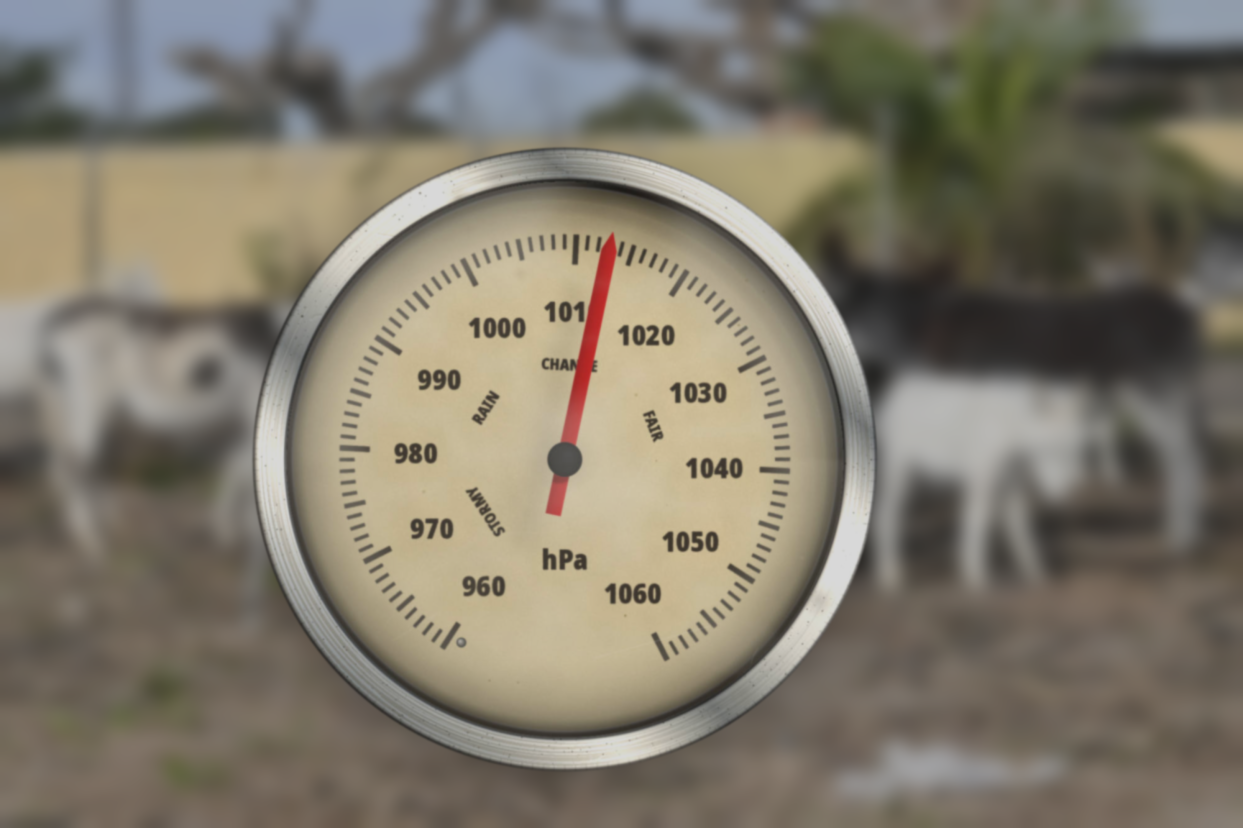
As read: 1013; hPa
